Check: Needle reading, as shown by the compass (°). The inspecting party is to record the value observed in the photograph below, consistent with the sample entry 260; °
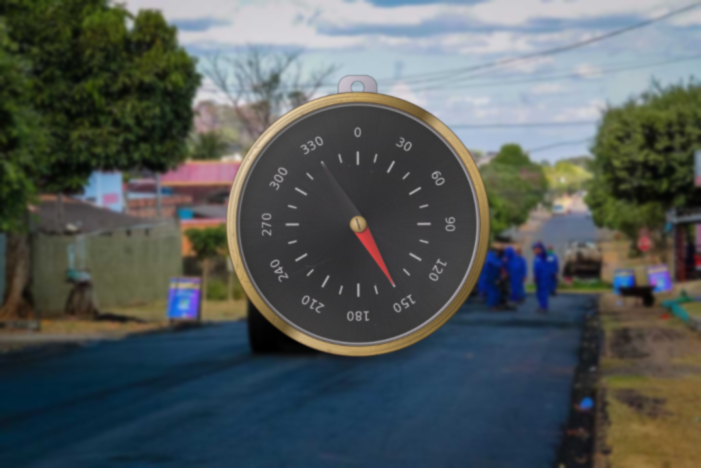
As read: 150; °
